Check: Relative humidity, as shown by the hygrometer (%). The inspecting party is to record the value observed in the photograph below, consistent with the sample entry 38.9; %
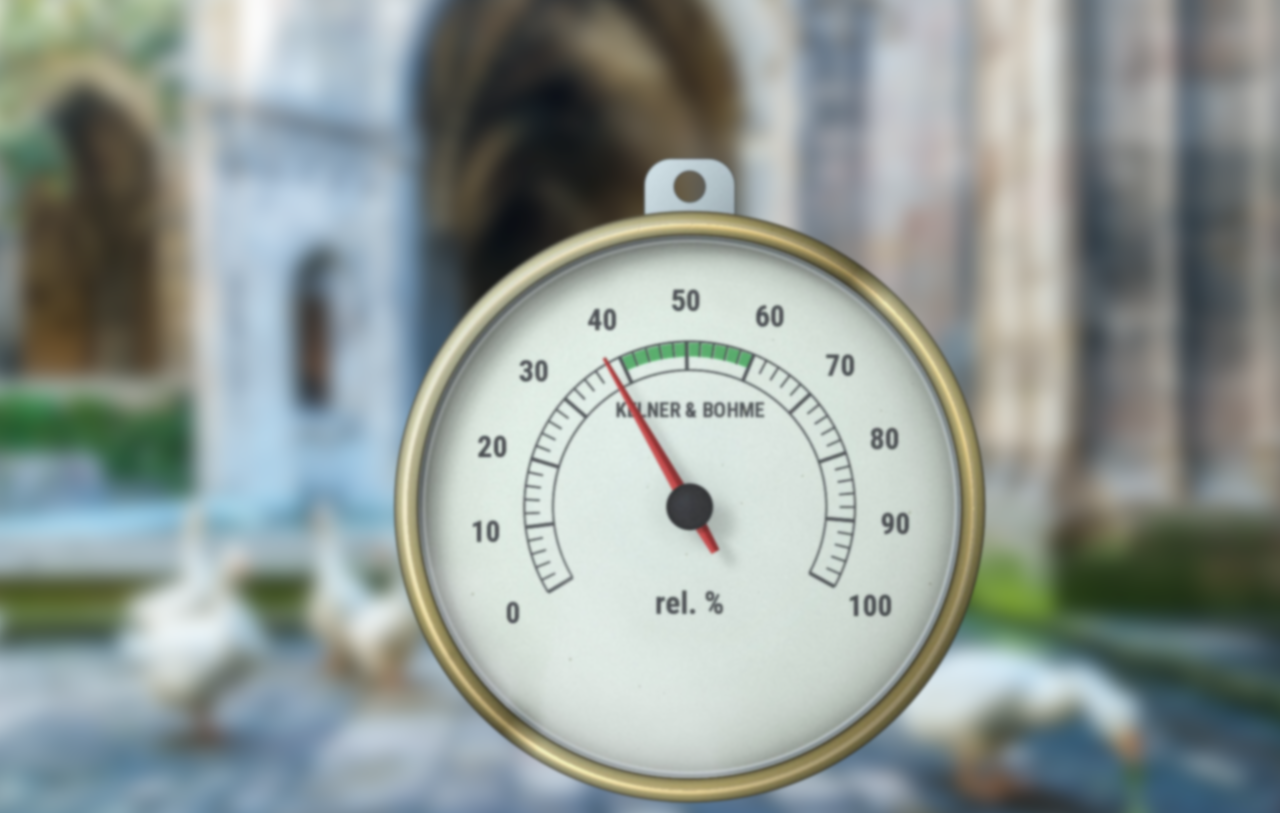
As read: 38; %
